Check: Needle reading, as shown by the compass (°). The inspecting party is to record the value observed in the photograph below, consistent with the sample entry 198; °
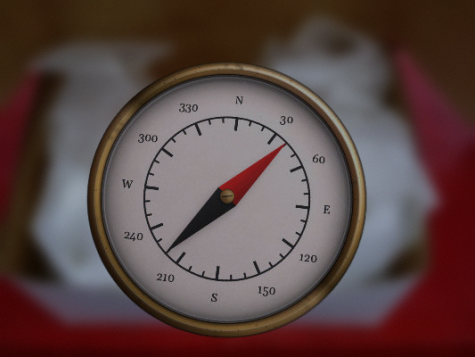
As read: 40; °
